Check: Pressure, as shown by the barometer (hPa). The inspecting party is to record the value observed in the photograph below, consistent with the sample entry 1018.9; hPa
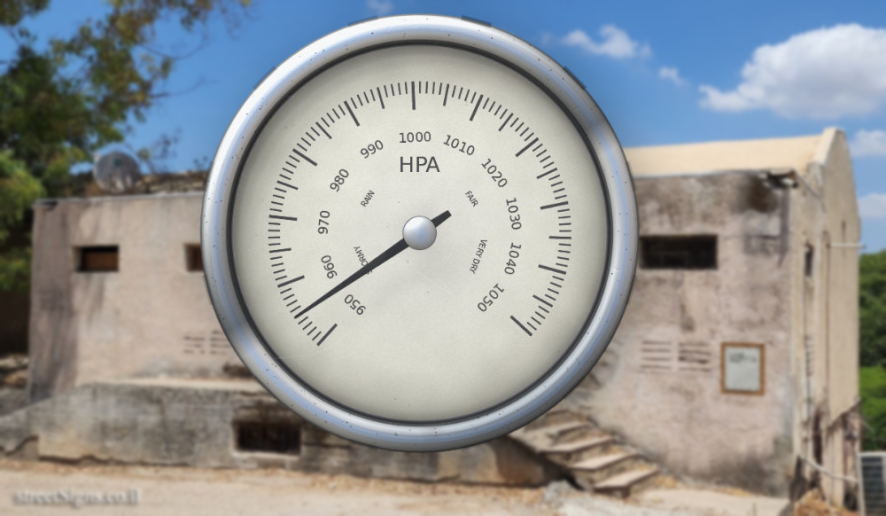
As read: 955; hPa
